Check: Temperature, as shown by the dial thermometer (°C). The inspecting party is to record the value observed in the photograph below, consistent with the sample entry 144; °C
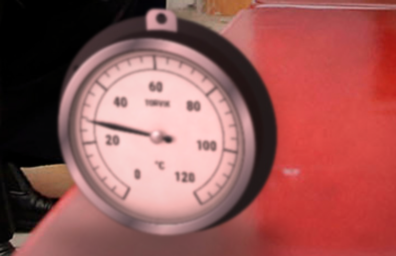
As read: 28; °C
